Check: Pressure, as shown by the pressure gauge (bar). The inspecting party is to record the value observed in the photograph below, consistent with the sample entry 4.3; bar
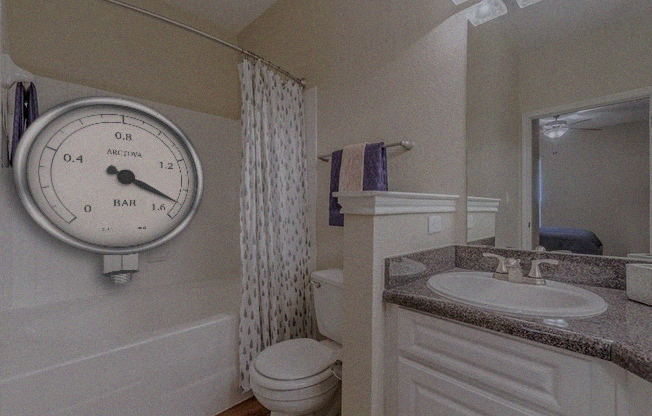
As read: 1.5; bar
